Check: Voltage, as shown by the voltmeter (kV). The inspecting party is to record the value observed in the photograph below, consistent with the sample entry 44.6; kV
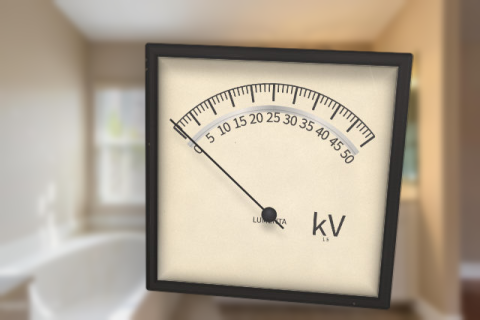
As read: 1; kV
